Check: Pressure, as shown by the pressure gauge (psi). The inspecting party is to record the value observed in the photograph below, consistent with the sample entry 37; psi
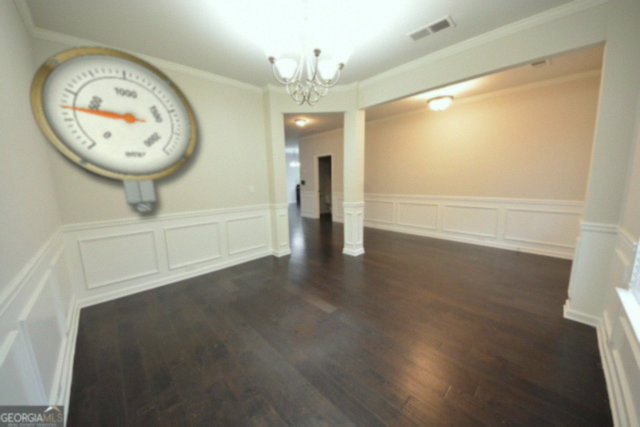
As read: 350; psi
